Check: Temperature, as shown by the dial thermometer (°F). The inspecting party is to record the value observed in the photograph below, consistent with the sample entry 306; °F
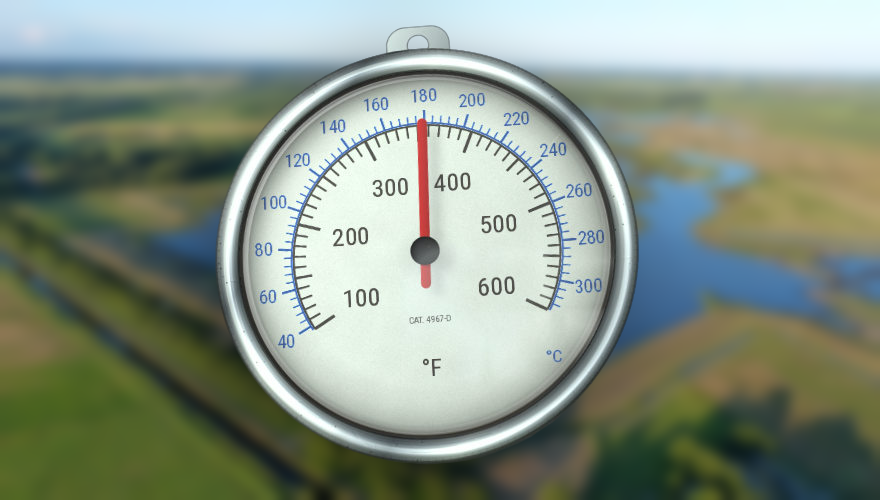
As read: 355; °F
